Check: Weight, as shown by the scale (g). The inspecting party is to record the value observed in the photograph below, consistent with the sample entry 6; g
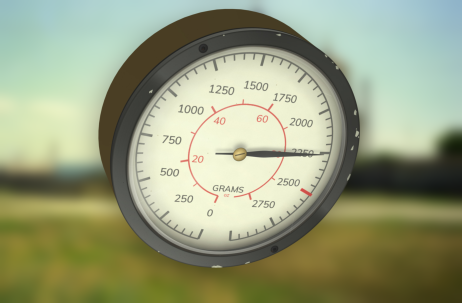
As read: 2250; g
